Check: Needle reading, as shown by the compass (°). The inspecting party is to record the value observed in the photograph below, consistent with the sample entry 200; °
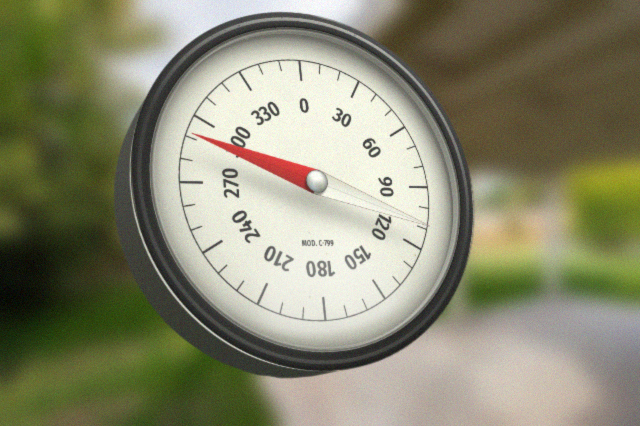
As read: 290; °
